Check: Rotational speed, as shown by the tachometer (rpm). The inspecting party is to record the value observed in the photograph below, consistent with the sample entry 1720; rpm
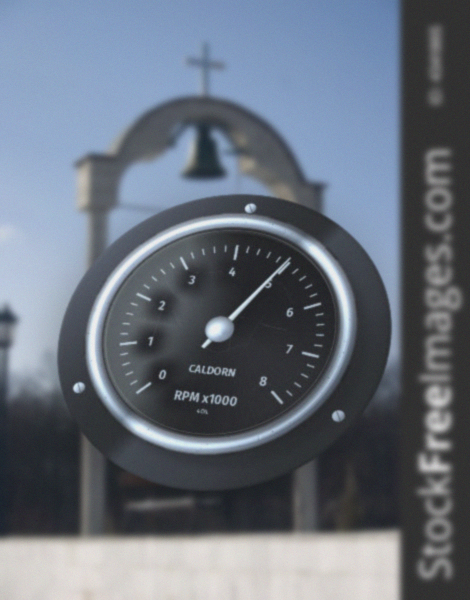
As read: 5000; rpm
